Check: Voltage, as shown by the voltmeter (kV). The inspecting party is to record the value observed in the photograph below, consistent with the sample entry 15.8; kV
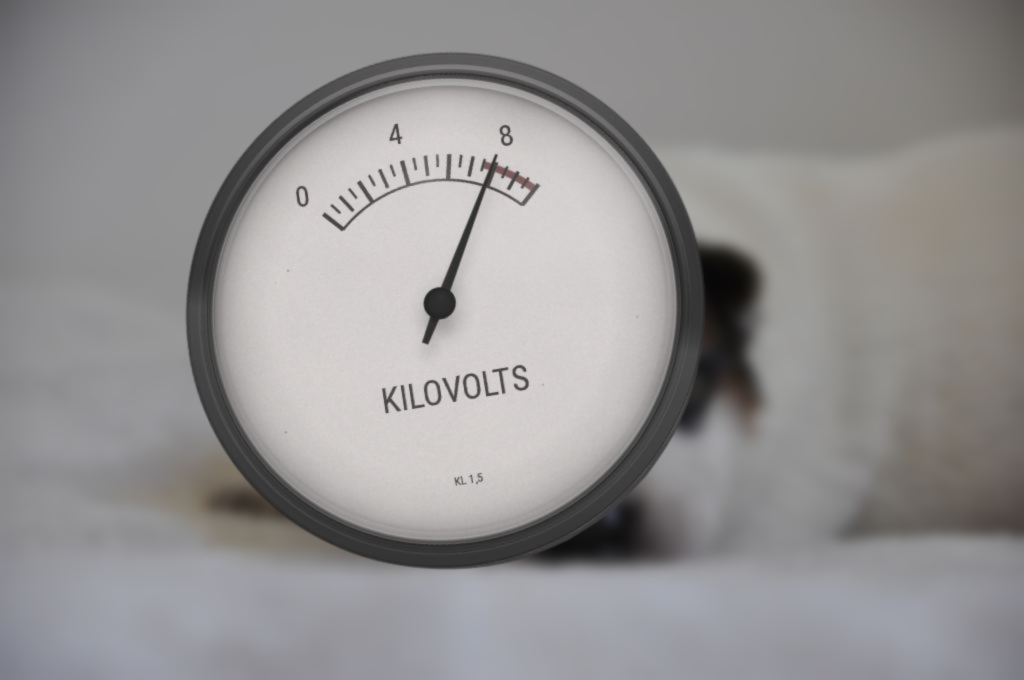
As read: 8; kV
